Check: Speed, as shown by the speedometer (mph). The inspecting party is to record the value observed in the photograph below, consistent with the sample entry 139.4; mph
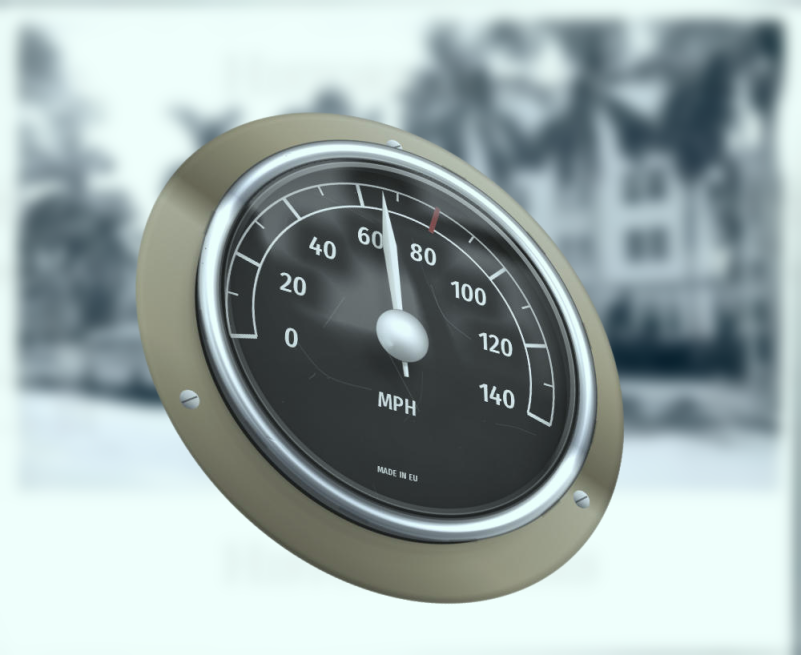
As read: 65; mph
